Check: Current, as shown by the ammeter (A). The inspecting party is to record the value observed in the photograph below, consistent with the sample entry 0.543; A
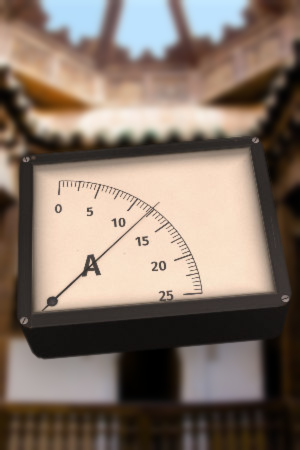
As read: 12.5; A
